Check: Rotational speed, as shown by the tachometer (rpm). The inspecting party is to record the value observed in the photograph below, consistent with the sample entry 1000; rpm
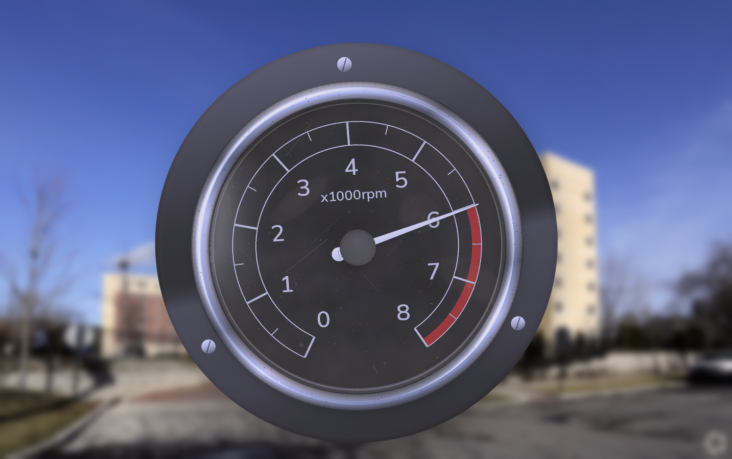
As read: 6000; rpm
